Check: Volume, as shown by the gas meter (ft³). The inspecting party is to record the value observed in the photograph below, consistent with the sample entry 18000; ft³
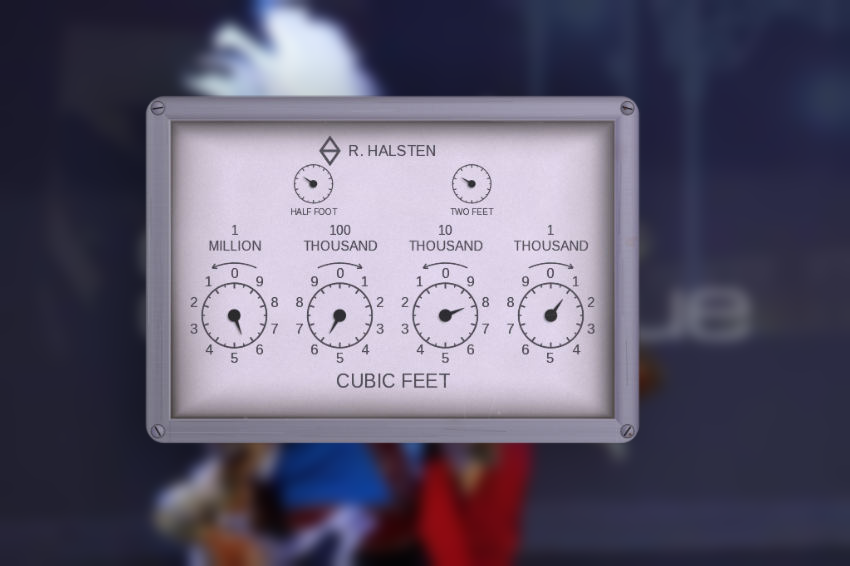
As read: 558100; ft³
